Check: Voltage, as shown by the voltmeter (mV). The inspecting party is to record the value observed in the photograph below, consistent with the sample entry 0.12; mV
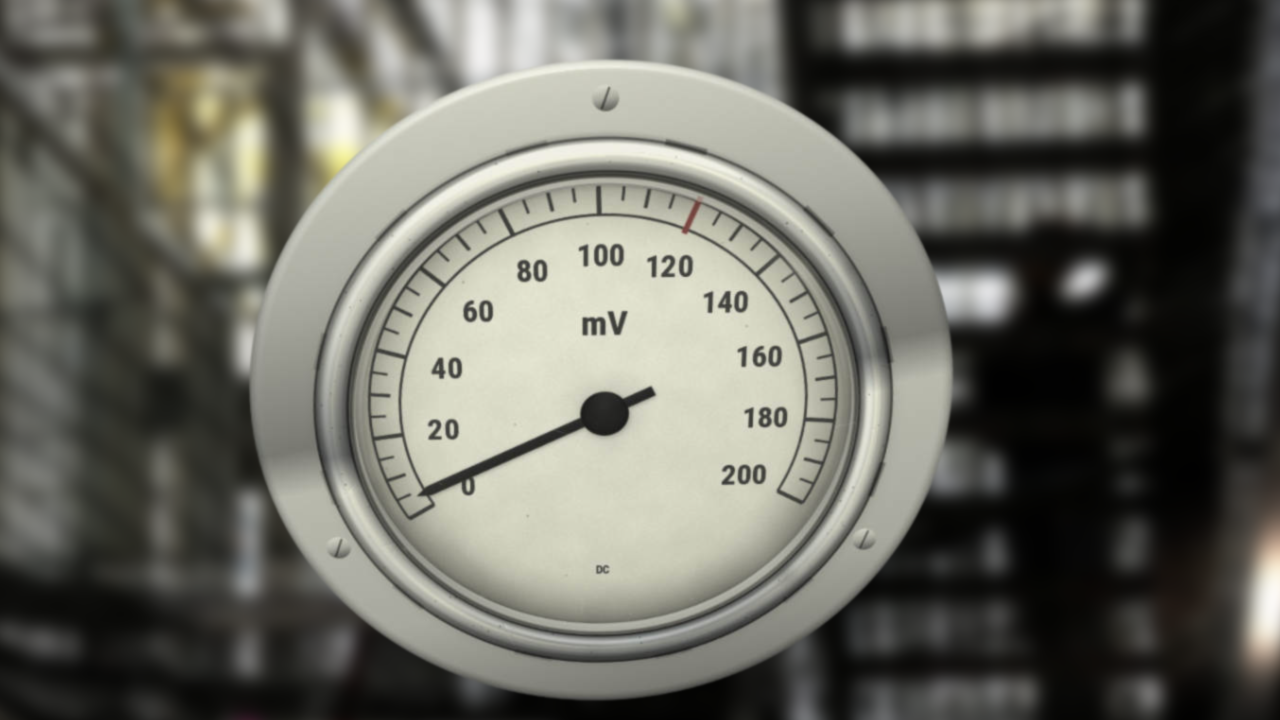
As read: 5; mV
